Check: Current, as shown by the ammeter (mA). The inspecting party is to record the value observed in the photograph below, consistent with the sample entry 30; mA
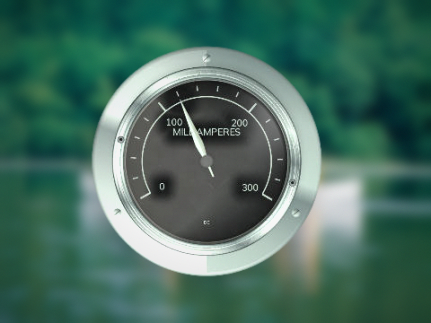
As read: 120; mA
